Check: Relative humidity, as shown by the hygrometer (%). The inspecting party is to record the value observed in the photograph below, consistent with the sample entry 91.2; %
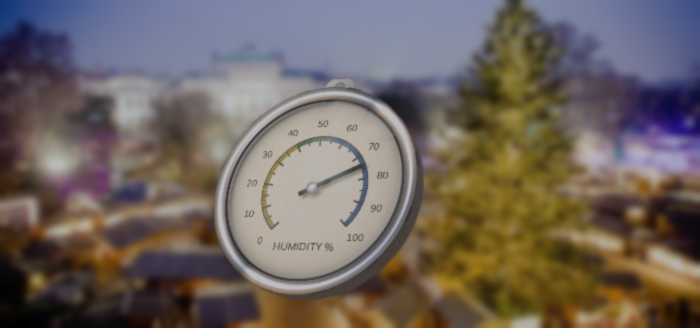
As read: 75; %
